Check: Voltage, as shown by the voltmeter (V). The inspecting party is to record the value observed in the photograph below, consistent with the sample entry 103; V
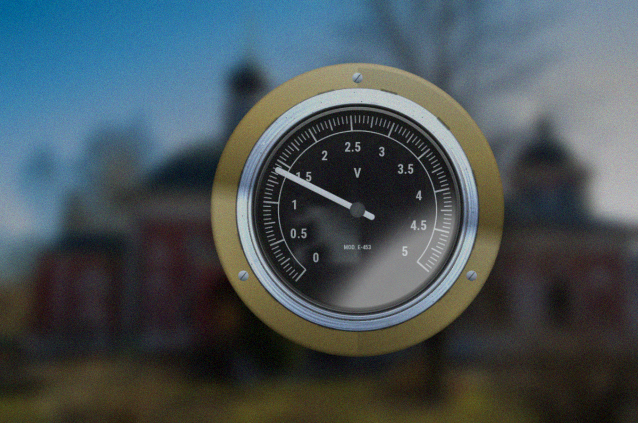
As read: 1.4; V
